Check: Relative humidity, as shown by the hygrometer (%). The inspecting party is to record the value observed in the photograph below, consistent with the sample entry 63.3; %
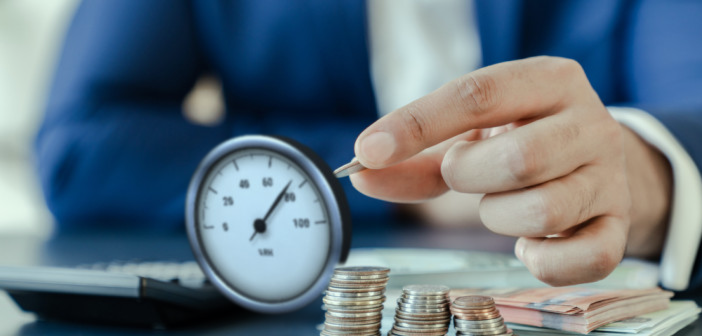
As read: 75; %
